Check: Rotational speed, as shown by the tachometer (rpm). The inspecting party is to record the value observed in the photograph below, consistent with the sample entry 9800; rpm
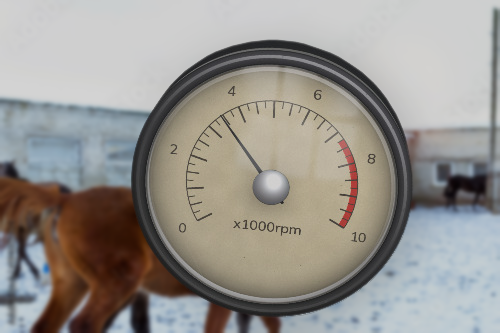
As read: 3500; rpm
